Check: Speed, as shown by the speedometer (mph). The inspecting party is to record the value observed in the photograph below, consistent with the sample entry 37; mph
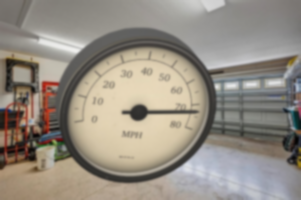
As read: 72.5; mph
